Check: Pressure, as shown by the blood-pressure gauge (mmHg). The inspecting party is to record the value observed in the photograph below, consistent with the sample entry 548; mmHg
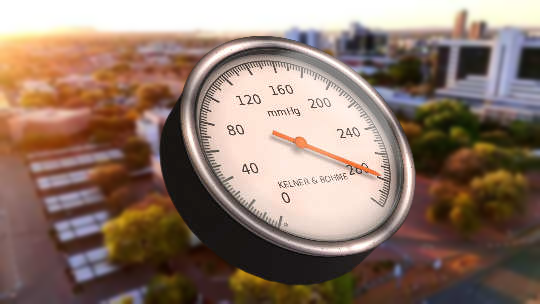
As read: 280; mmHg
